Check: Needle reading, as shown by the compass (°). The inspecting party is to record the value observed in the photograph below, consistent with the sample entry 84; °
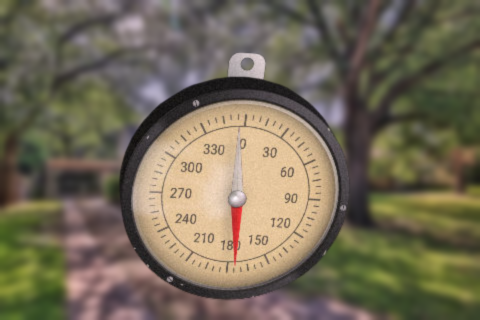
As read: 175; °
